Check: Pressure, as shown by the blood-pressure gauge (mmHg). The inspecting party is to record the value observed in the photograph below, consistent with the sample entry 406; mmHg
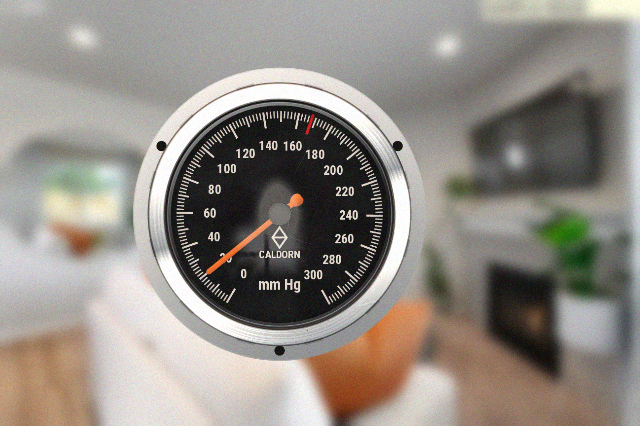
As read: 20; mmHg
